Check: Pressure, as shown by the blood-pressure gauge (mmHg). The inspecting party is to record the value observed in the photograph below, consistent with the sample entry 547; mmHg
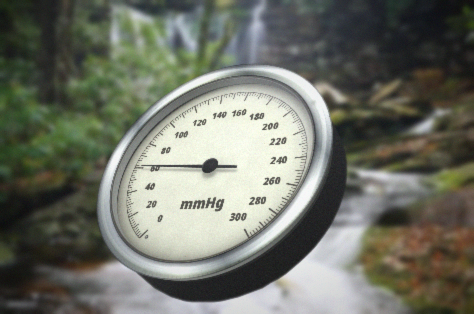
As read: 60; mmHg
